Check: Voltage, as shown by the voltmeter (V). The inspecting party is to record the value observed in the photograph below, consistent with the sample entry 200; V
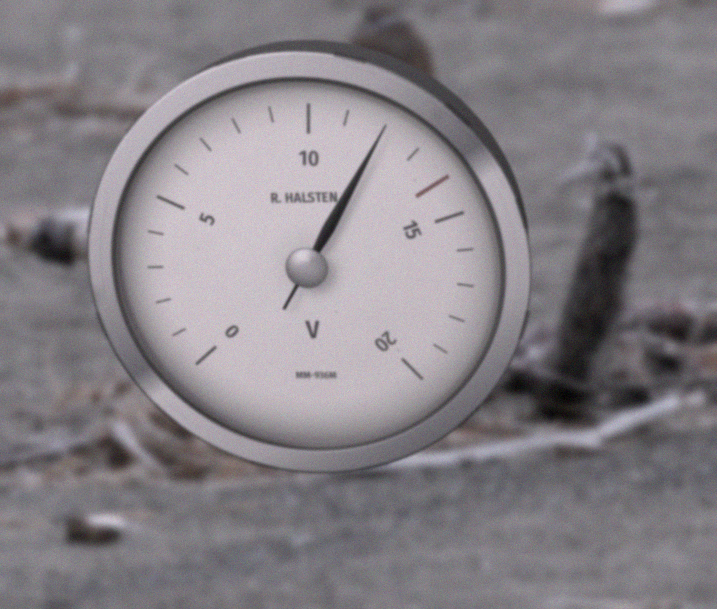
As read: 12; V
